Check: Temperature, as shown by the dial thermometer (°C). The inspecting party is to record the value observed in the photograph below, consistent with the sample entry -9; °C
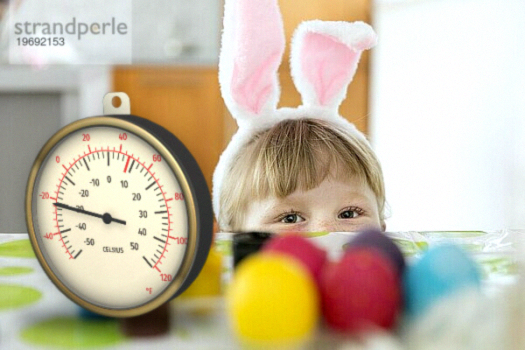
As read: -30; °C
